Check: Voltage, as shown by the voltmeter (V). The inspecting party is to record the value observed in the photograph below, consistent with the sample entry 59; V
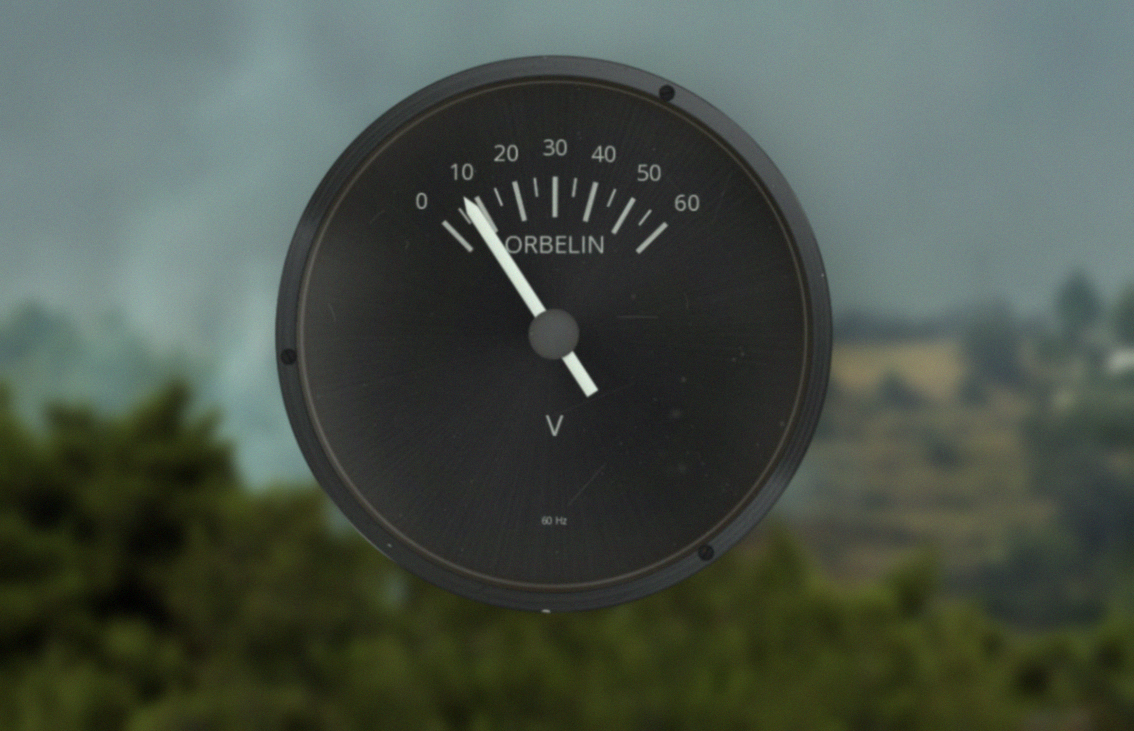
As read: 7.5; V
